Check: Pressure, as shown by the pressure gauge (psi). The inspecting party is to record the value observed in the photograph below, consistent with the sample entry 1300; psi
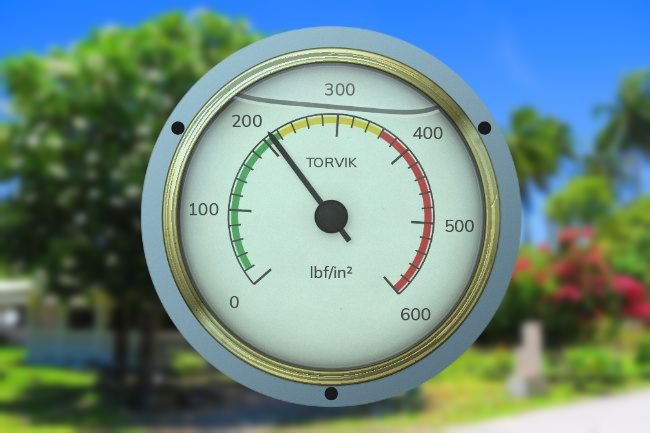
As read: 210; psi
